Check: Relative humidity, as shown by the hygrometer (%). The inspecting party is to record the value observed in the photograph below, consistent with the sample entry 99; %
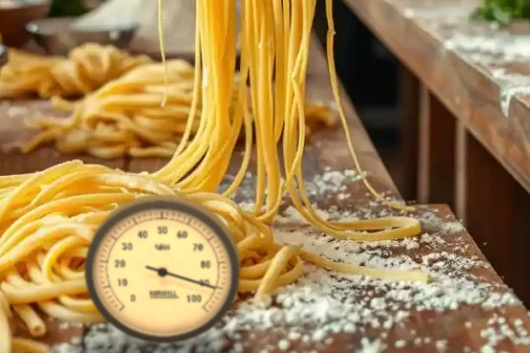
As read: 90; %
